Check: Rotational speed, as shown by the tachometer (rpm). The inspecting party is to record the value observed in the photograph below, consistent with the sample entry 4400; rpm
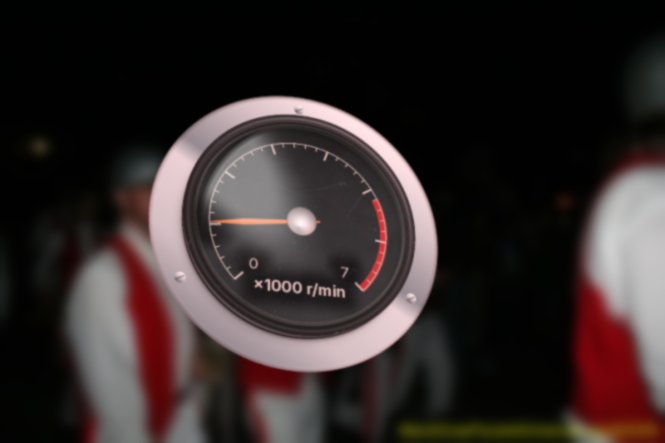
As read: 1000; rpm
